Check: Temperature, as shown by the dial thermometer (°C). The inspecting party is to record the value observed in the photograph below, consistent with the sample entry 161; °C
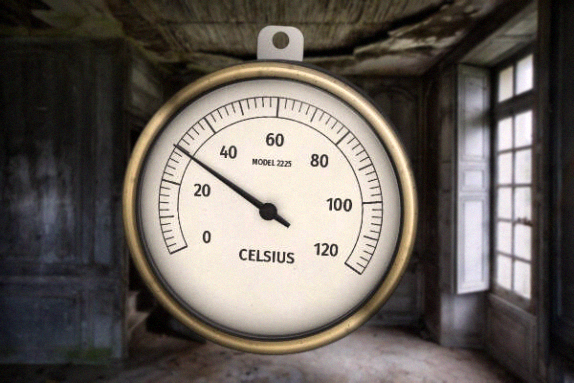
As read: 30; °C
